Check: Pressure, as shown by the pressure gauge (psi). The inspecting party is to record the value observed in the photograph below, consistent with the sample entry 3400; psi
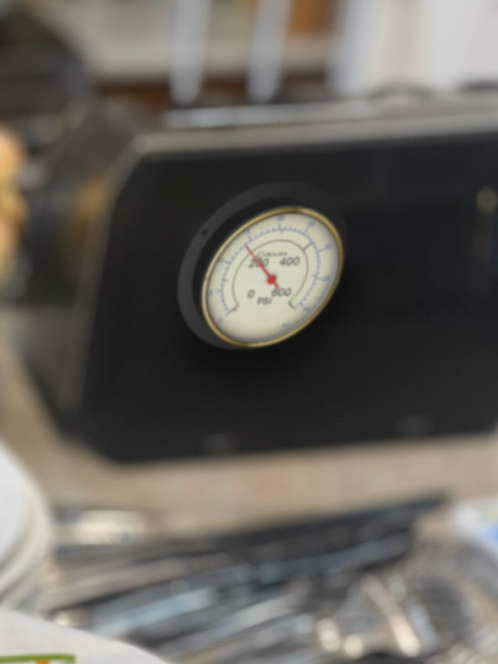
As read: 200; psi
